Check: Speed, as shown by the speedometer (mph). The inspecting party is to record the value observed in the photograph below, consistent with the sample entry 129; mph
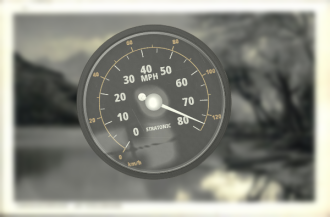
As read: 77.5; mph
